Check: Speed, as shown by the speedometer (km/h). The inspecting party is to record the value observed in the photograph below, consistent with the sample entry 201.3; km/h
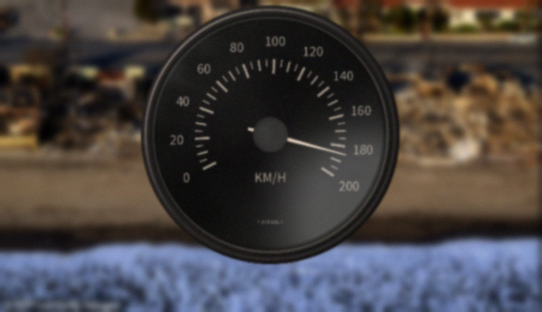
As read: 185; km/h
